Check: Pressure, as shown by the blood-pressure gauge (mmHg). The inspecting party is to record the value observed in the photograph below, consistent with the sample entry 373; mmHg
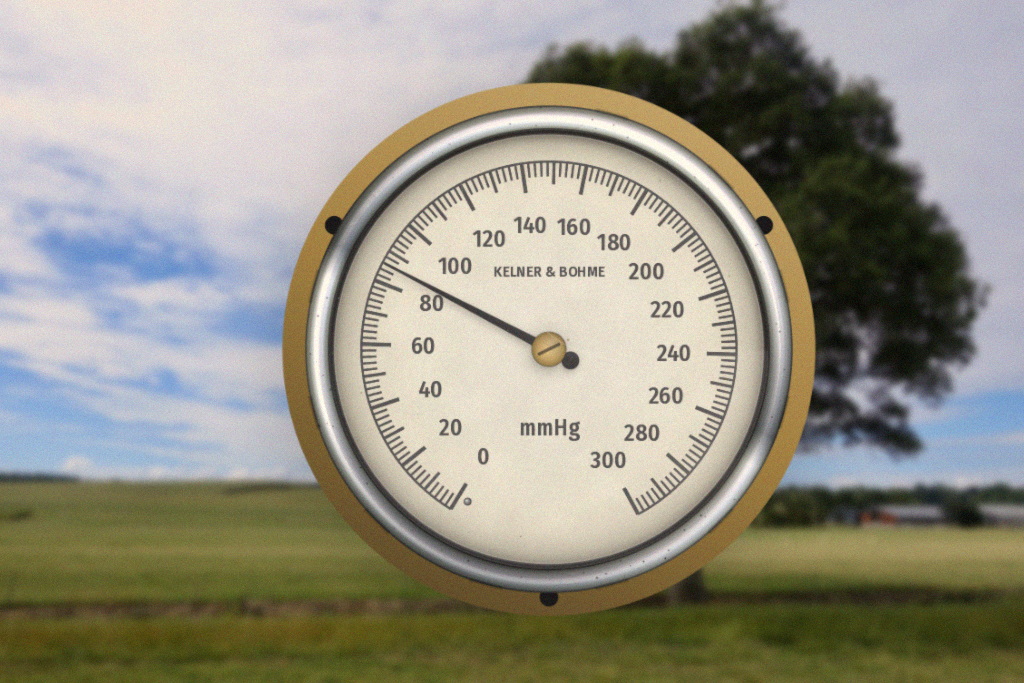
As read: 86; mmHg
